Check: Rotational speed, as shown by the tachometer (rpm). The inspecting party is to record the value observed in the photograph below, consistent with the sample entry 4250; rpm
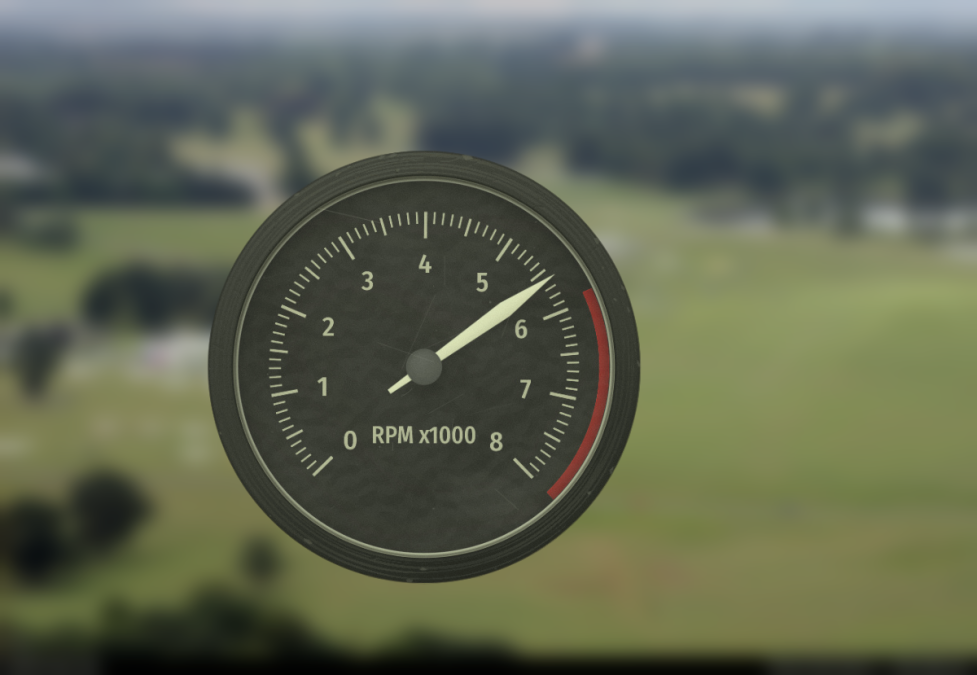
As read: 5600; rpm
